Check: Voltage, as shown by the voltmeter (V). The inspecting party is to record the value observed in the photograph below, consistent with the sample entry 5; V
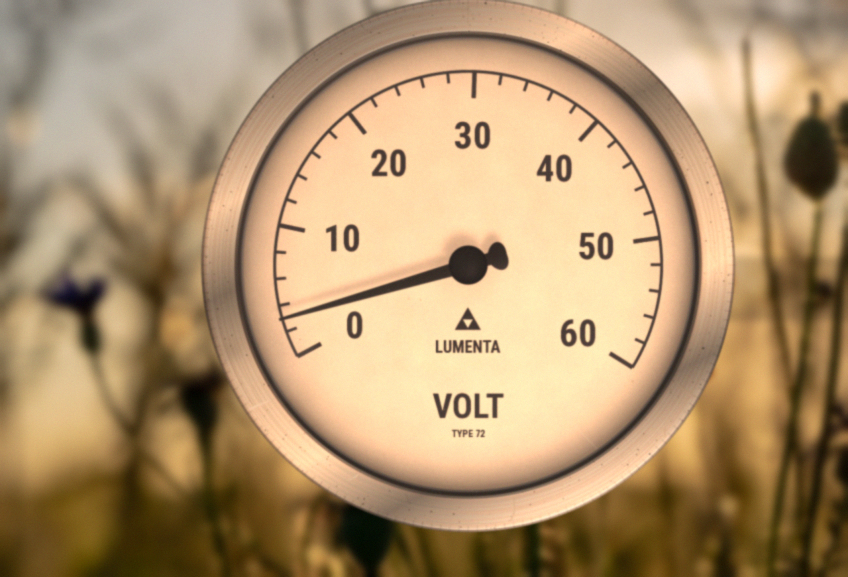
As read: 3; V
